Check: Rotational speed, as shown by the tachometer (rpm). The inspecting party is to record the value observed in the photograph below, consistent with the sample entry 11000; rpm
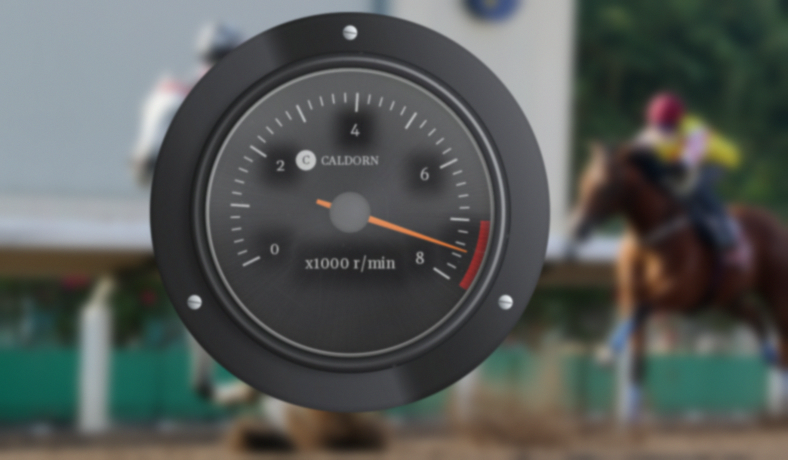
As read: 7500; rpm
